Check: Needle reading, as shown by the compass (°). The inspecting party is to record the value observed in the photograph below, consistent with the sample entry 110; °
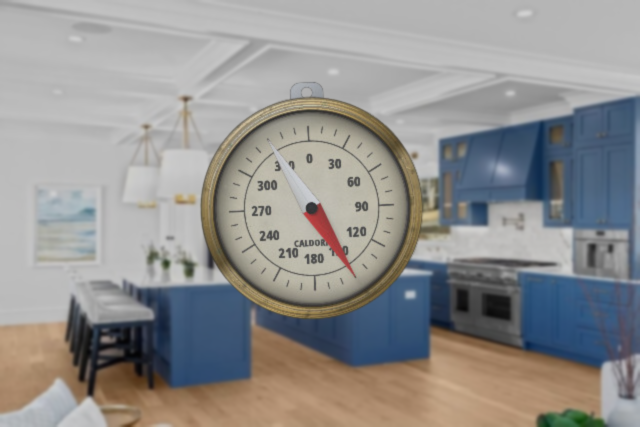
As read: 150; °
